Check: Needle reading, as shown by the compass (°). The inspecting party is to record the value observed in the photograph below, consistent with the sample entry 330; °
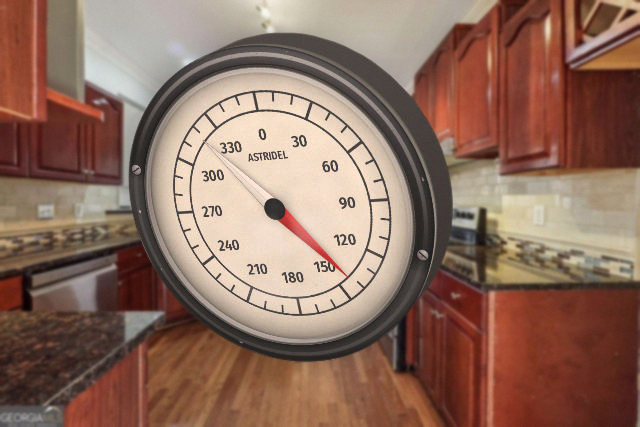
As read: 140; °
